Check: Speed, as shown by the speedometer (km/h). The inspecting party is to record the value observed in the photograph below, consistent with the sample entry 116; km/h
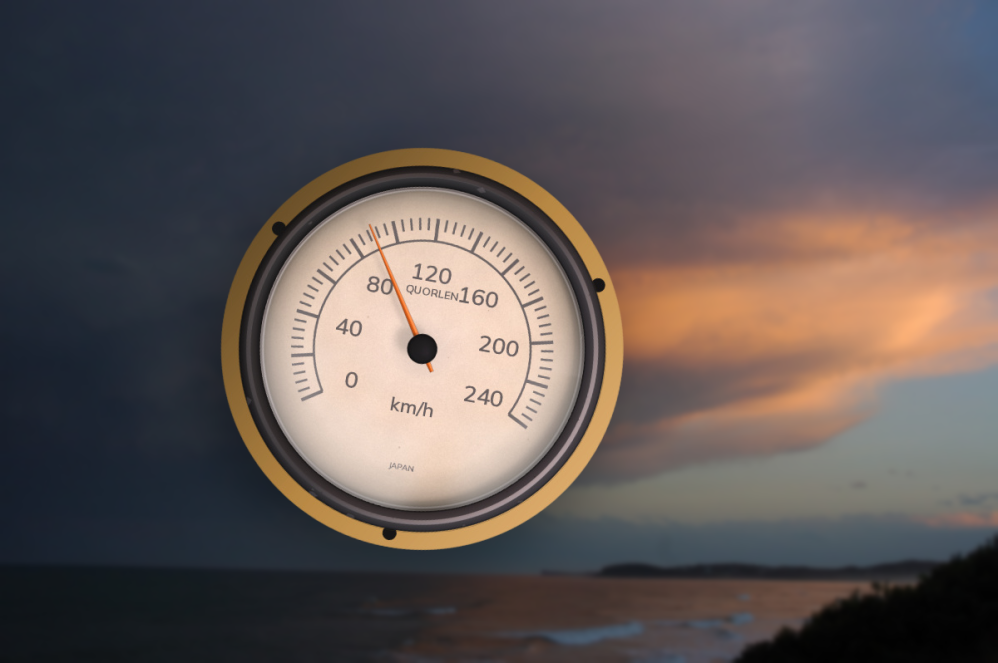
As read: 90; km/h
